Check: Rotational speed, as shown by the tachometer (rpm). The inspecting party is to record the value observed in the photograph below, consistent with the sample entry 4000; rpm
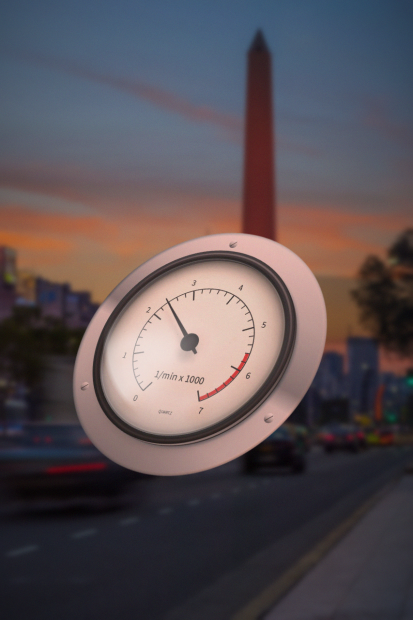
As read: 2400; rpm
